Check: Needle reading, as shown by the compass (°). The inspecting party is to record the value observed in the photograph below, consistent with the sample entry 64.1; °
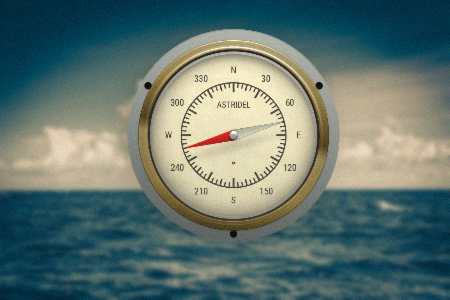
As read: 255; °
